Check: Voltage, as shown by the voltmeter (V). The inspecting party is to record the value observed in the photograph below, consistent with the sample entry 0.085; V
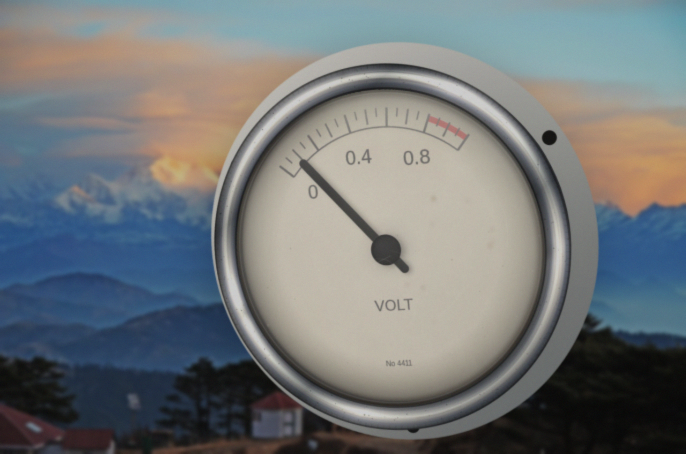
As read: 0.1; V
